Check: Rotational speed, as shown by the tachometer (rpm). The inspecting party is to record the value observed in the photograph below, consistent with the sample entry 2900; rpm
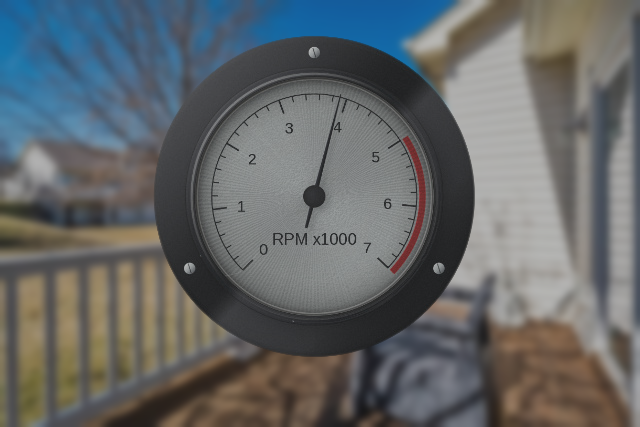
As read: 3900; rpm
